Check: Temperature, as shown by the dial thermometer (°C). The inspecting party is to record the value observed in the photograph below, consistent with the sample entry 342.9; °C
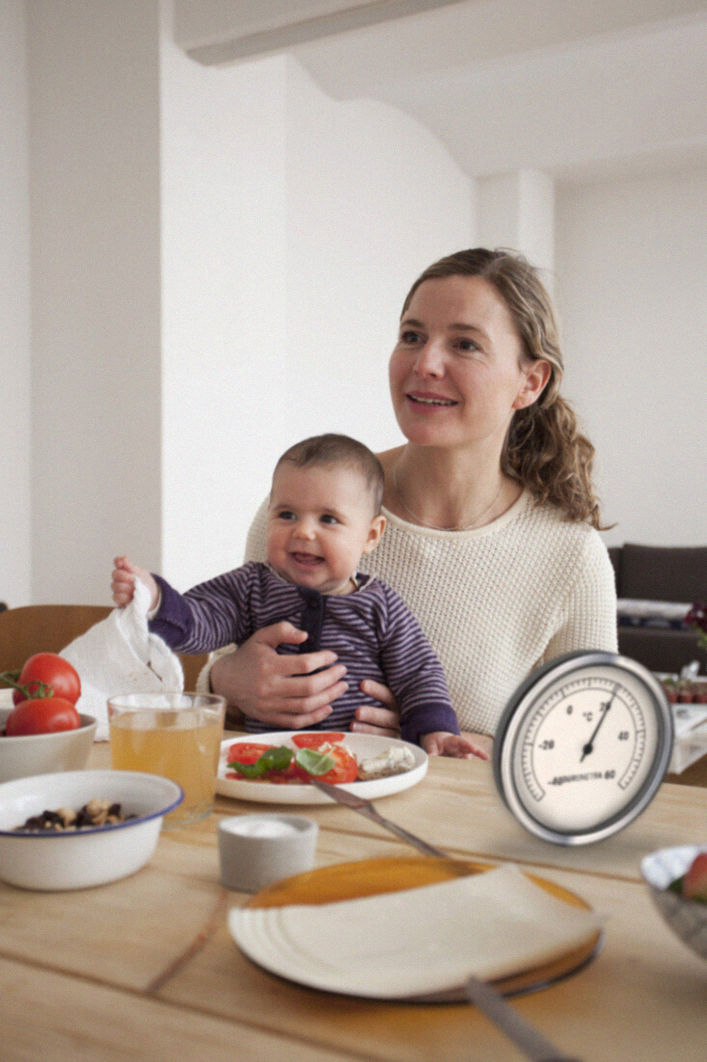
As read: 20; °C
